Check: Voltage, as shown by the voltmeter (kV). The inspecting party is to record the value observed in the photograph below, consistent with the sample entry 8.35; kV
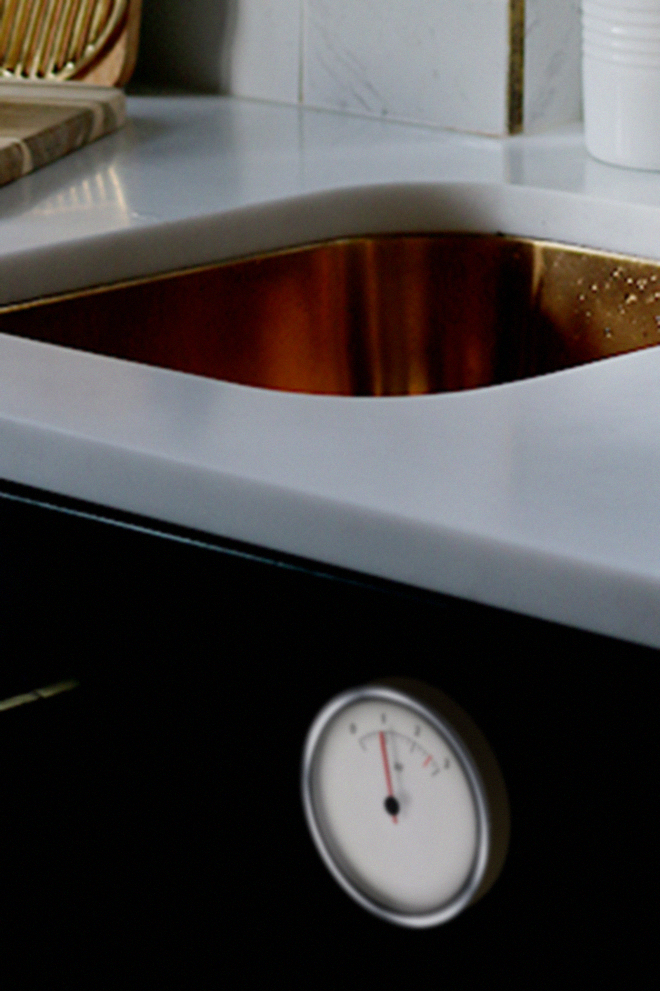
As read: 1; kV
